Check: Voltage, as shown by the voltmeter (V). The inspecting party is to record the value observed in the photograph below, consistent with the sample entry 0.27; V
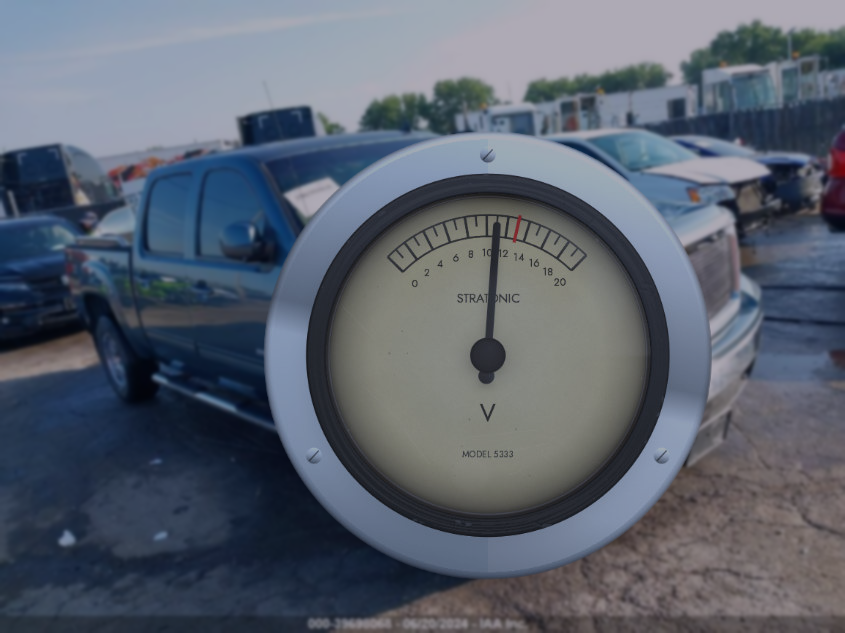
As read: 11; V
